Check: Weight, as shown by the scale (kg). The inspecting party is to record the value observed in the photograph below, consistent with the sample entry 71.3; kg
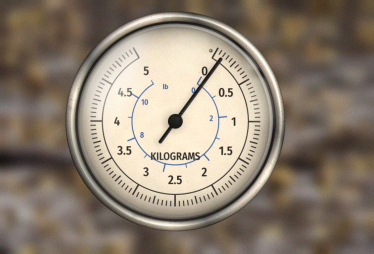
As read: 0.1; kg
